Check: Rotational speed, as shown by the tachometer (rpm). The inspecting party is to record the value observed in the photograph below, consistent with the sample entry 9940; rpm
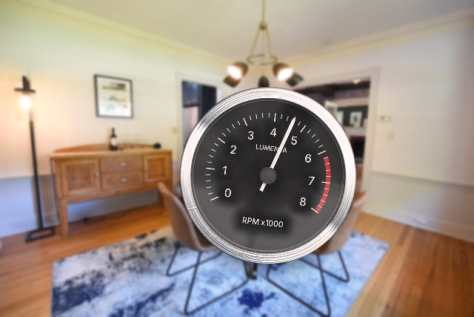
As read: 4600; rpm
